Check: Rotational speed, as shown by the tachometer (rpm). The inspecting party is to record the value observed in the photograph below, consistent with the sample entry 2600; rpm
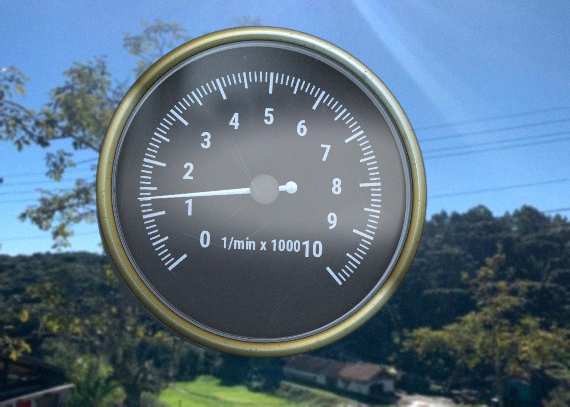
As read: 1300; rpm
